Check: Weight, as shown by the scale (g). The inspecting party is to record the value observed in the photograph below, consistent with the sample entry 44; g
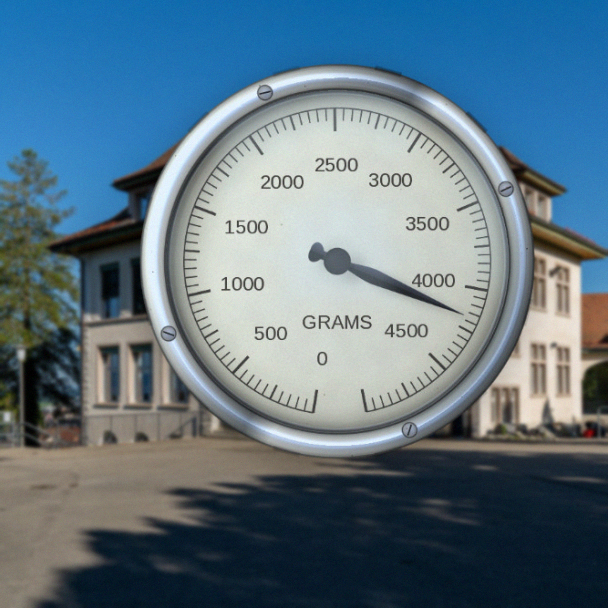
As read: 4175; g
